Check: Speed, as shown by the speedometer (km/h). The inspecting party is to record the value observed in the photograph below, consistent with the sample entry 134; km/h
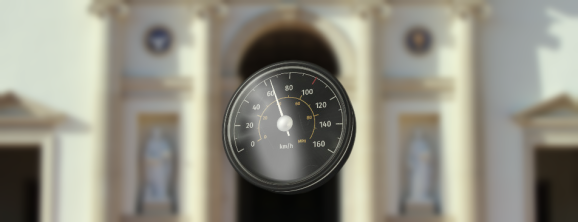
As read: 65; km/h
